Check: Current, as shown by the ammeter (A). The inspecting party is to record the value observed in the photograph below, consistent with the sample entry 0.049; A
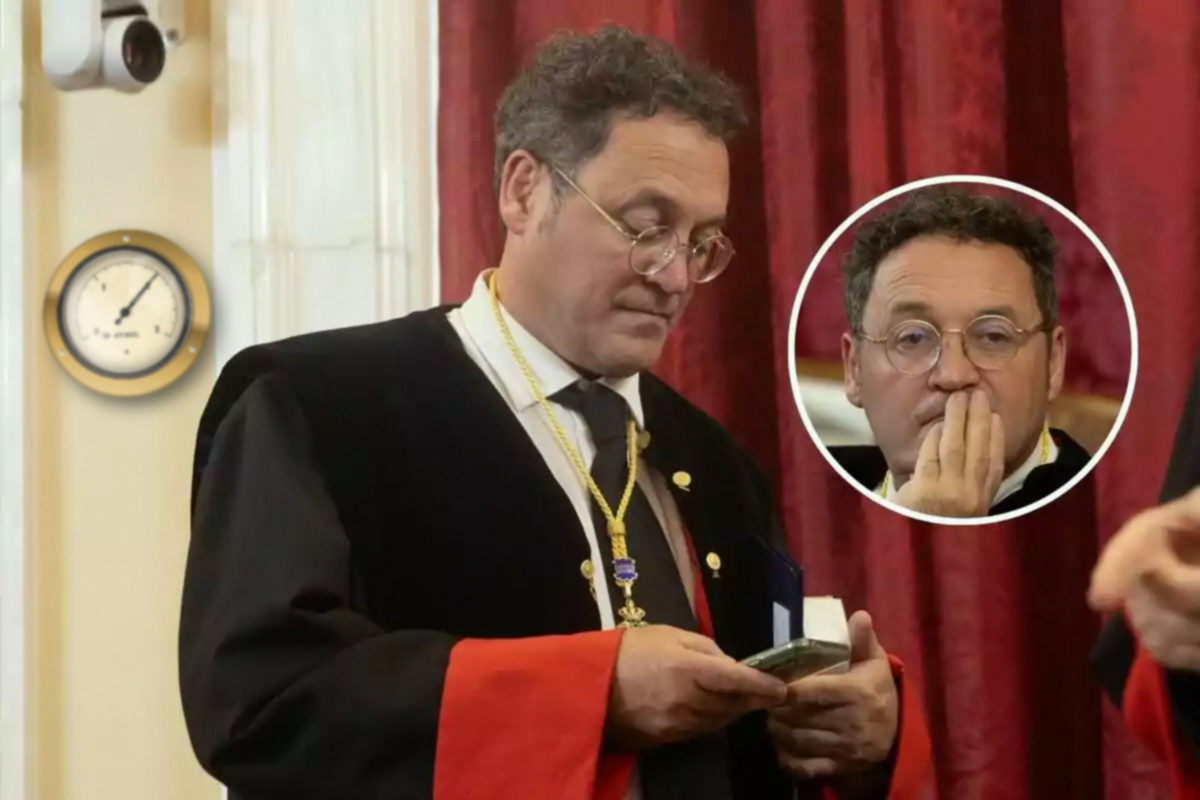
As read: 2; A
